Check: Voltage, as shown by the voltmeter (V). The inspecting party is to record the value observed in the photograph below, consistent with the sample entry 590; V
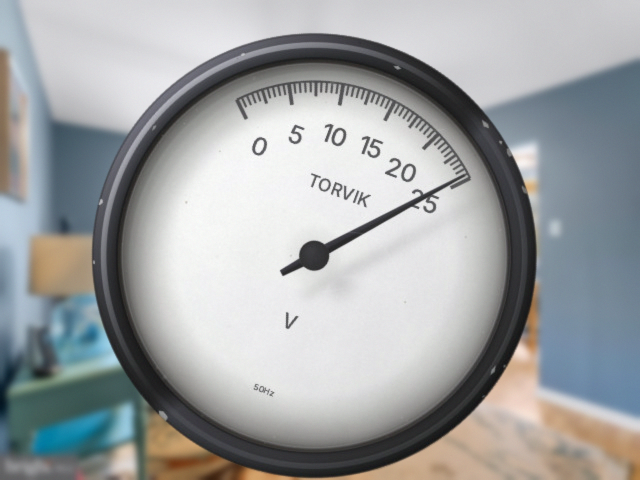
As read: 24.5; V
